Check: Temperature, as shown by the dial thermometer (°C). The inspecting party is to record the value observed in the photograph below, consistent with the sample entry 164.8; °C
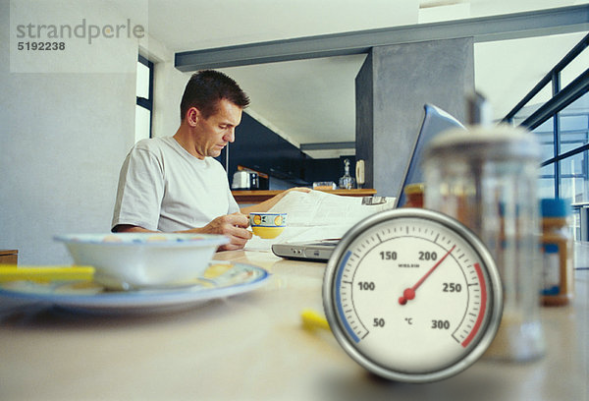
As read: 215; °C
